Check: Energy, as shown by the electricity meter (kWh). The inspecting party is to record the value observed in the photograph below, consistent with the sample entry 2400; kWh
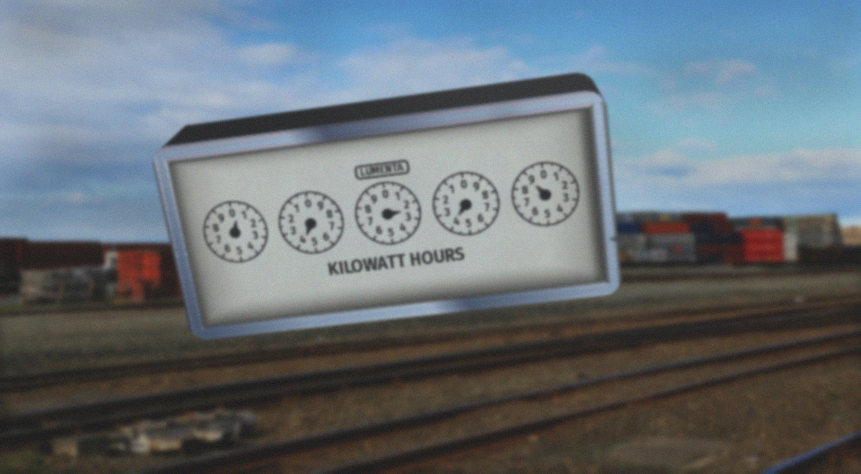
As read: 4239; kWh
